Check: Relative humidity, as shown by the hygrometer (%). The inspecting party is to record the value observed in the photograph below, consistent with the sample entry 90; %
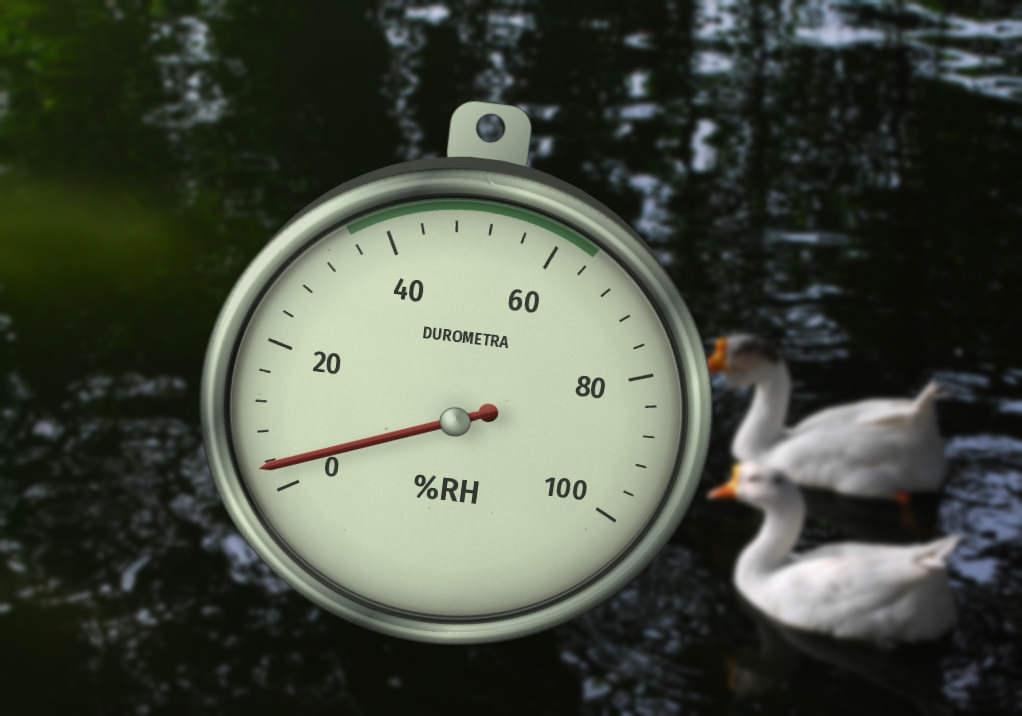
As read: 4; %
